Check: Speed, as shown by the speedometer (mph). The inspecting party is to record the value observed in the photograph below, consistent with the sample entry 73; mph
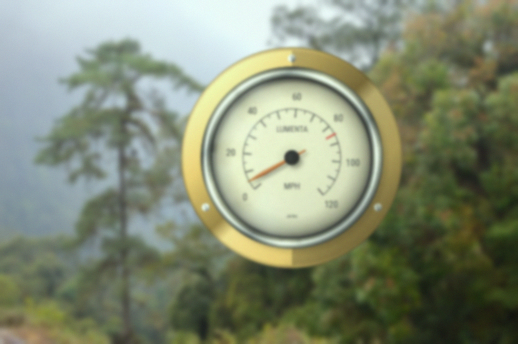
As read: 5; mph
